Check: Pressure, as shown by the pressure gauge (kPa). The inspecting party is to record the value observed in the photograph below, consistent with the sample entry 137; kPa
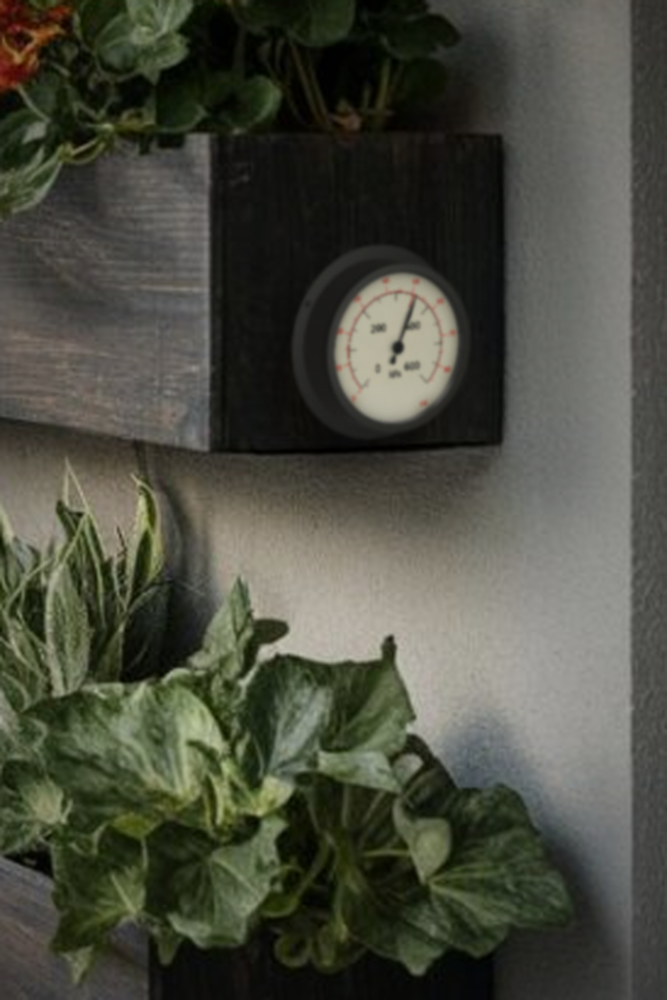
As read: 350; kPa
